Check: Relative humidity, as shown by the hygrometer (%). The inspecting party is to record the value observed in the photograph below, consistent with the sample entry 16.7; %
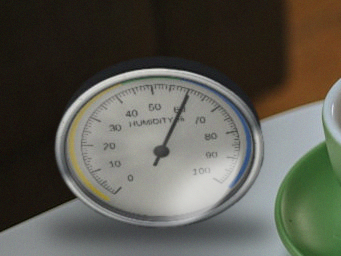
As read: 60; %
